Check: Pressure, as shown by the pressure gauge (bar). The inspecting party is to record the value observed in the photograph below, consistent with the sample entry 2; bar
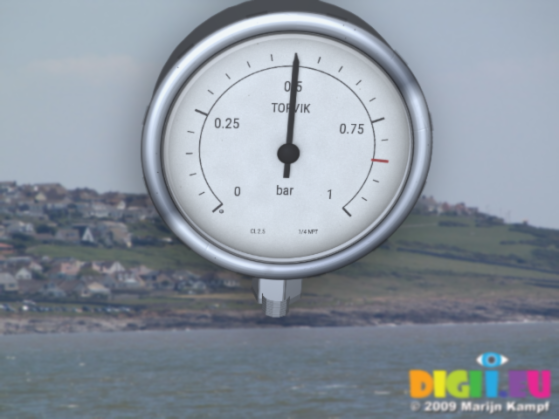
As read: 0.5; bar
